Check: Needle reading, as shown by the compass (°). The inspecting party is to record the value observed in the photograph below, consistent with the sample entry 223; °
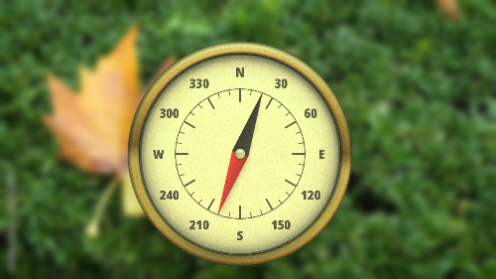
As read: 200; °
